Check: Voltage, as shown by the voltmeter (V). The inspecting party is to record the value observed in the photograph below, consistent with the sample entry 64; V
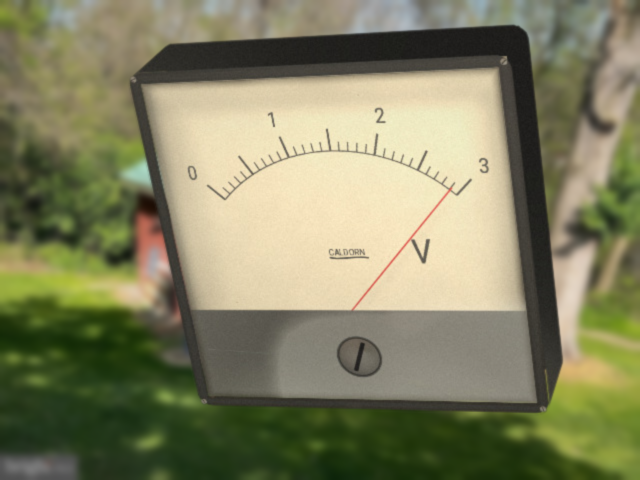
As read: 2.9; V
